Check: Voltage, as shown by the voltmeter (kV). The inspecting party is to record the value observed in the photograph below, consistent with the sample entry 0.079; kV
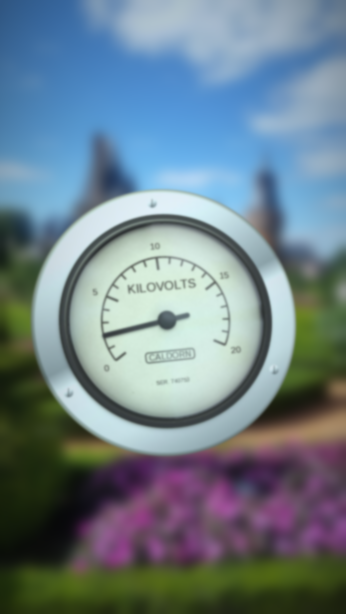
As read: 2; kV
